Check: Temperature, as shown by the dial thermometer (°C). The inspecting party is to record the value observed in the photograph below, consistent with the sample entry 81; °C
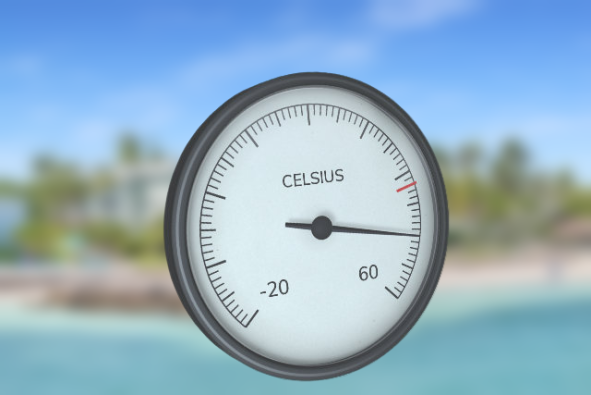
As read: 50; °C
